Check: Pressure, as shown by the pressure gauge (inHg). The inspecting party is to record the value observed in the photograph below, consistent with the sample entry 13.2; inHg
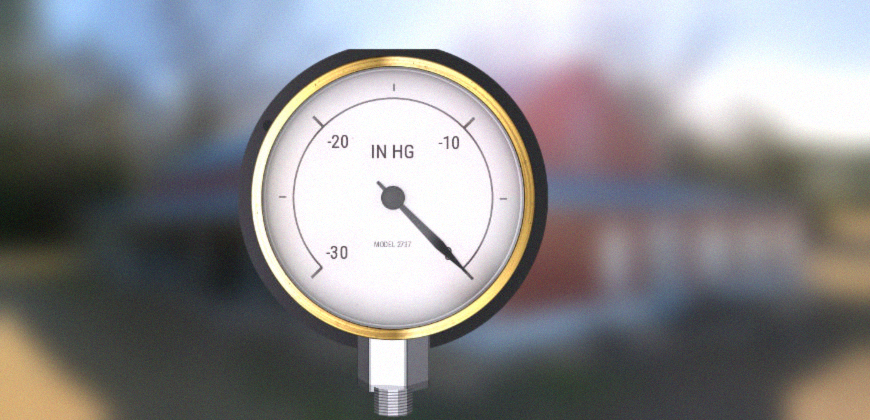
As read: 0; inHg
